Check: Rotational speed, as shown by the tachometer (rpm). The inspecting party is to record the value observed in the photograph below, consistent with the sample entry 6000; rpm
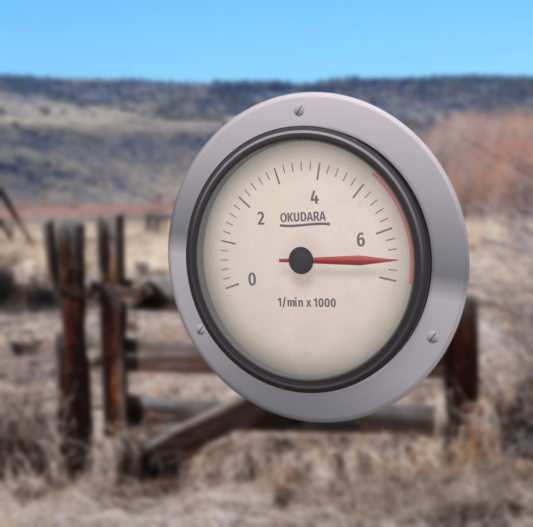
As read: 6600; rpm
